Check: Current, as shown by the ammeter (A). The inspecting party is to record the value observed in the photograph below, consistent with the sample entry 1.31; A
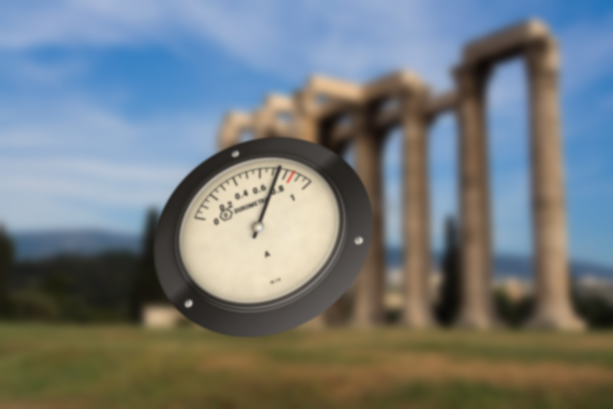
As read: 0.75; A
